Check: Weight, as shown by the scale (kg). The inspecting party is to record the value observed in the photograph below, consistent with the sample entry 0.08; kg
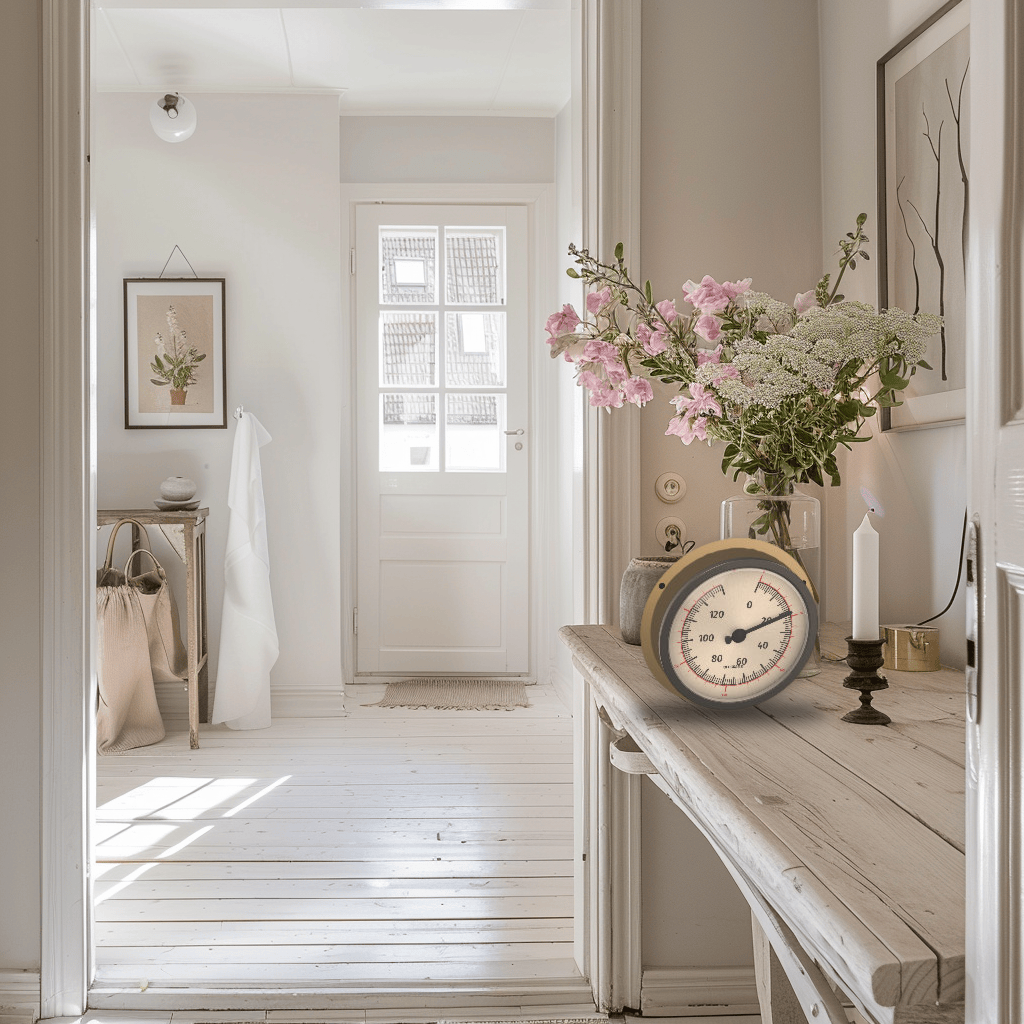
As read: 20; kg
